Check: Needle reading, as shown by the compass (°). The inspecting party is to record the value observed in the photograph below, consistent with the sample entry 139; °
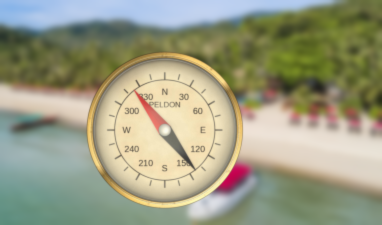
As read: 322.5; °
